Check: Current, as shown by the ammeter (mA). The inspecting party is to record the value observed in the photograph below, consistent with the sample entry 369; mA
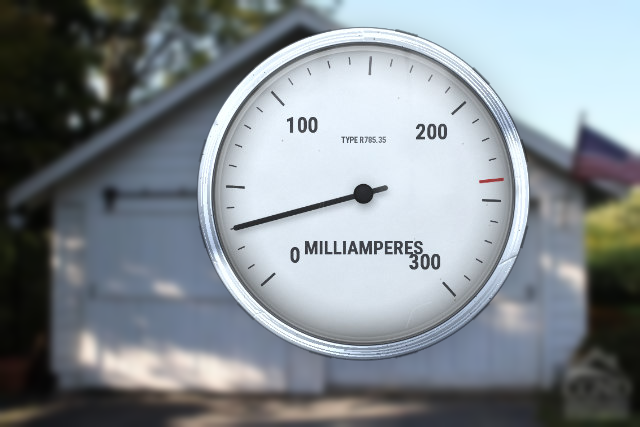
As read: 30; mA
